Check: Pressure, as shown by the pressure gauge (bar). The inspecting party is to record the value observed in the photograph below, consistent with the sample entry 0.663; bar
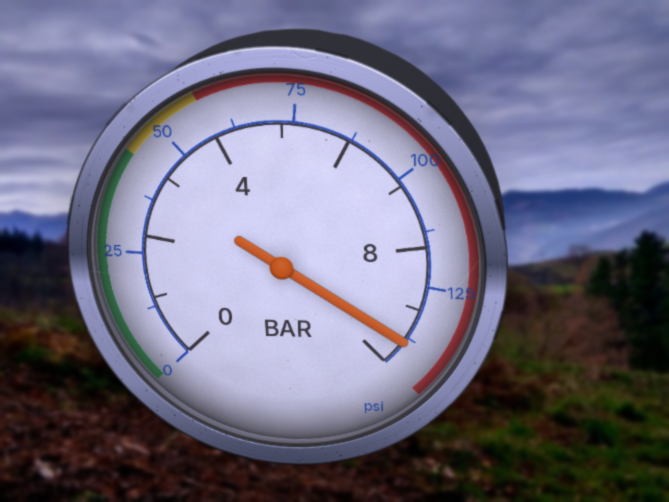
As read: 9.5; bar
